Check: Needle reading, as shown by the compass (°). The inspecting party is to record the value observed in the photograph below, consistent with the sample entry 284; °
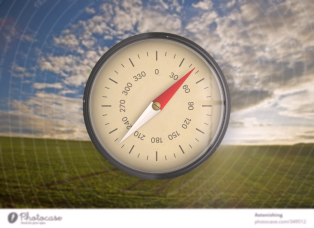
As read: 45; °
